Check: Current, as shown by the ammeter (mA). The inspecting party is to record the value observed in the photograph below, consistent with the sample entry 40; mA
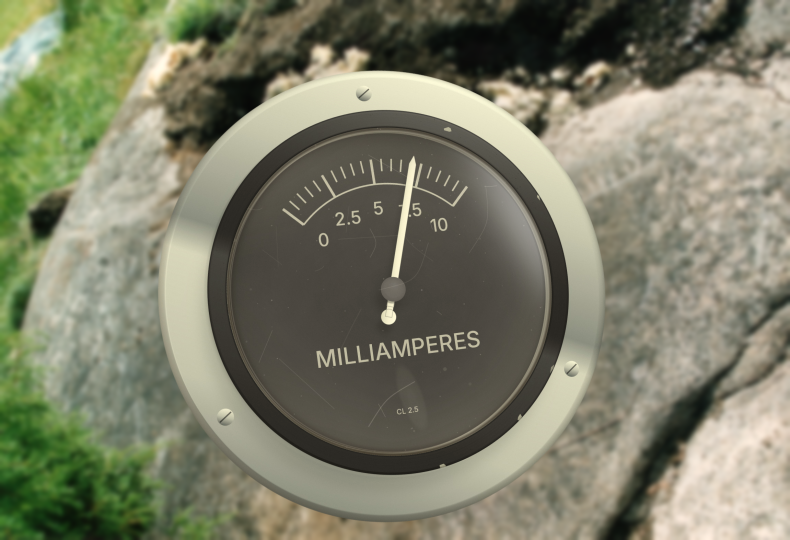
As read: 7; mA
